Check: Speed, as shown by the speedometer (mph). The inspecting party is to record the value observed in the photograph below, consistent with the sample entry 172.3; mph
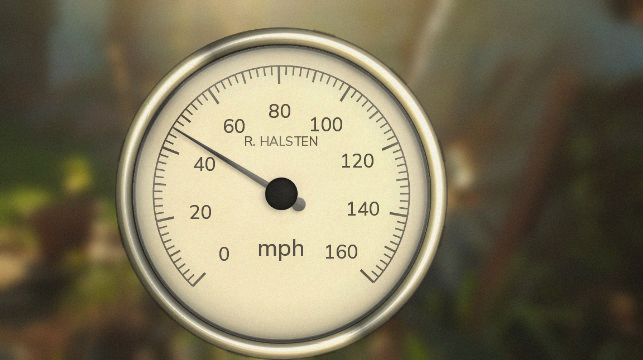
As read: 46; mph
